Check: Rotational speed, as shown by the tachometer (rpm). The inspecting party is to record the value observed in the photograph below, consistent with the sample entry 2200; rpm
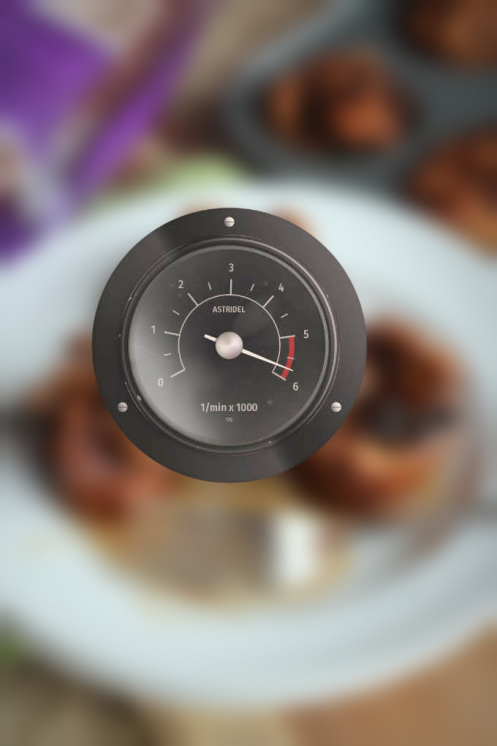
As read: 5750; rpm
